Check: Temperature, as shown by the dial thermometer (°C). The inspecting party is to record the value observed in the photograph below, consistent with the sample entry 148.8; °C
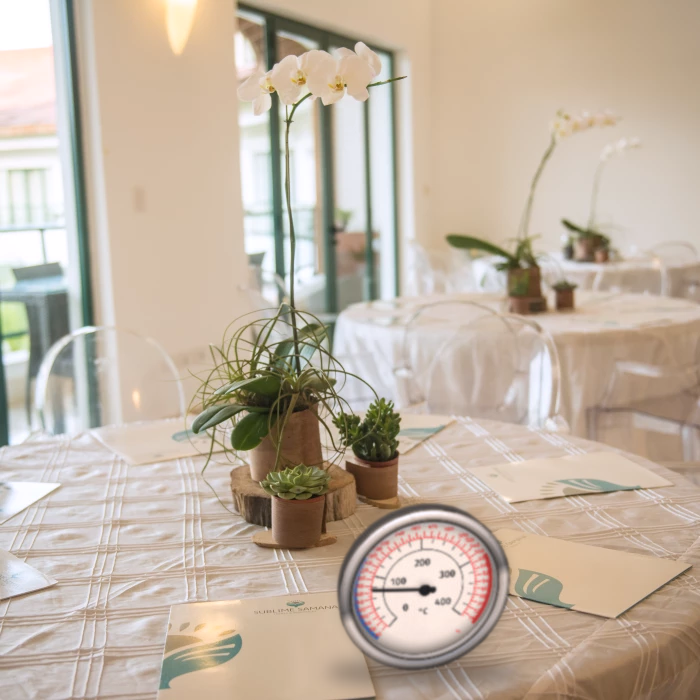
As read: 80; °C
